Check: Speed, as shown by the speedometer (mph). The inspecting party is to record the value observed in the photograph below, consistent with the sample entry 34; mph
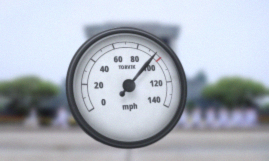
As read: 95; mph
